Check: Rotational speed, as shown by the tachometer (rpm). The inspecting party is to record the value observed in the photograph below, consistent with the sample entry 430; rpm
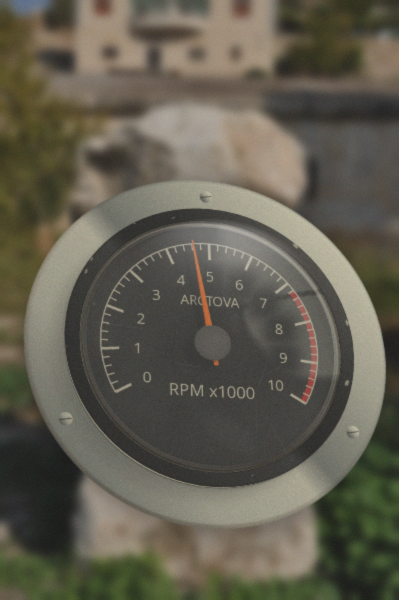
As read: 4600; rpm
